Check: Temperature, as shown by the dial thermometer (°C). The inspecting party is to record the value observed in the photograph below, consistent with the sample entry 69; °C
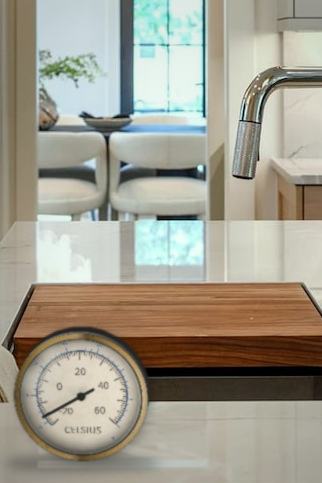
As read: -15; °C
